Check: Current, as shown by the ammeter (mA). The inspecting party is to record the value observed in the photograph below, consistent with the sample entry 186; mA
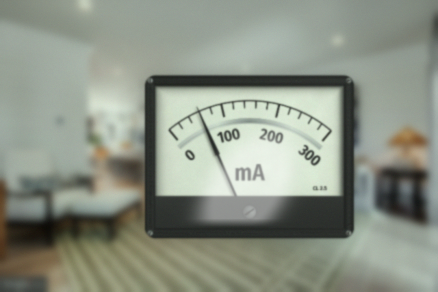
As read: 60; mA
